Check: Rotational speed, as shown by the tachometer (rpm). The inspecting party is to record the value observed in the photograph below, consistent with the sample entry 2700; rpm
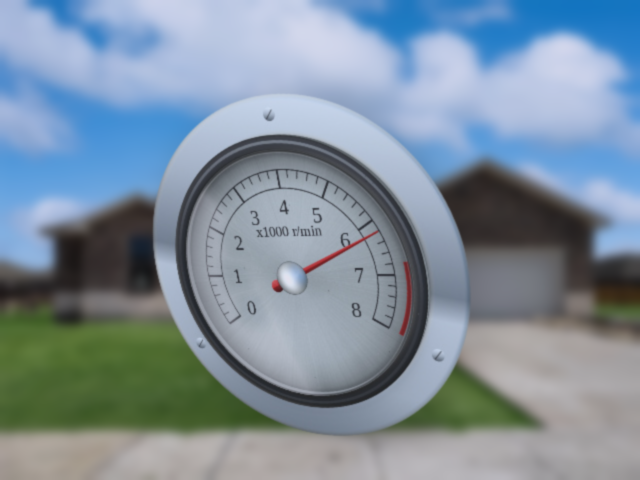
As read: 6200; rpm
